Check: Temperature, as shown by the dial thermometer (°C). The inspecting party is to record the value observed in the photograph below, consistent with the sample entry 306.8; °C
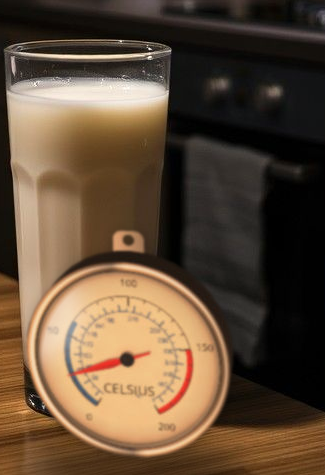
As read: 25; °C
